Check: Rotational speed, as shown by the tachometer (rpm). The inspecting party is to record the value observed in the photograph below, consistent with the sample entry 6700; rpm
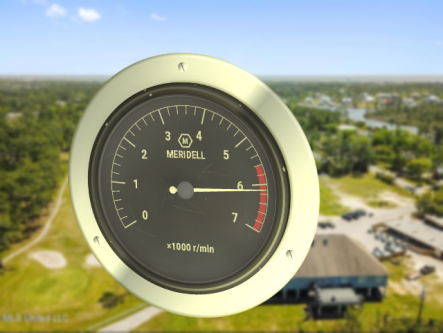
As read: 6100; rpm
